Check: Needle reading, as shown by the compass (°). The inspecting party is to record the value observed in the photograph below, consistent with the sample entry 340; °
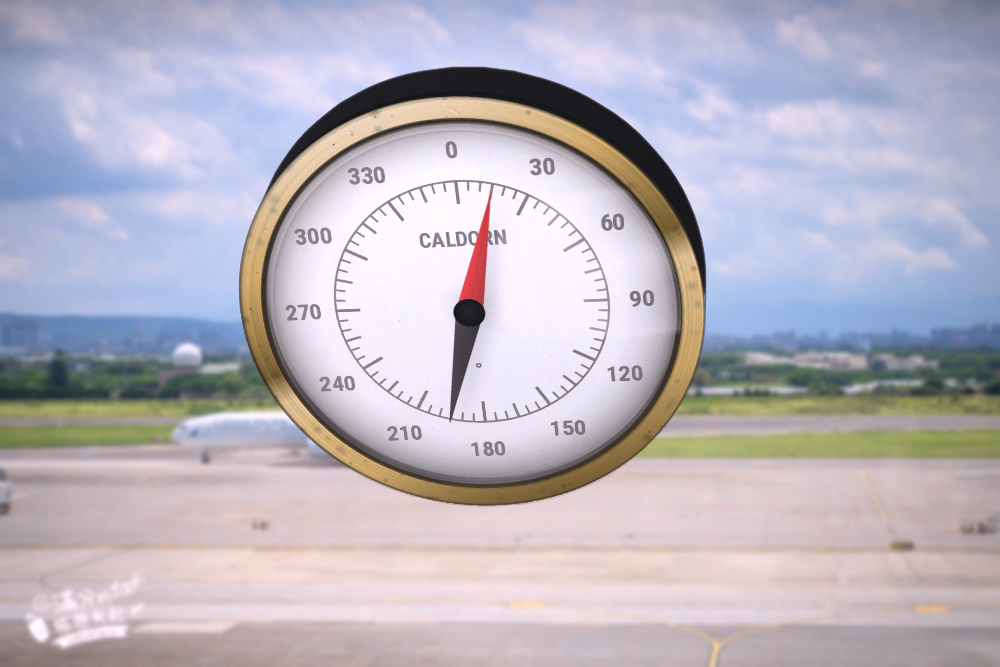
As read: 15; °
